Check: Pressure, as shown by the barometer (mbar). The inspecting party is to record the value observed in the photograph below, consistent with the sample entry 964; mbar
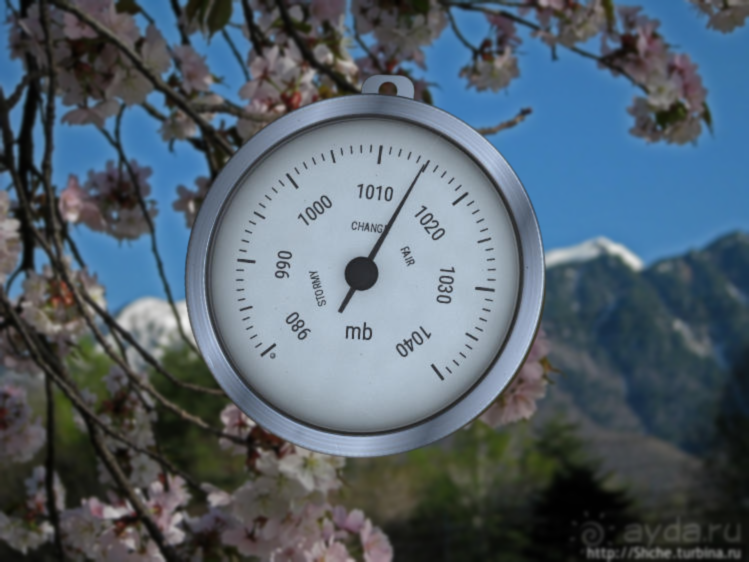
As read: 1015; mbar
